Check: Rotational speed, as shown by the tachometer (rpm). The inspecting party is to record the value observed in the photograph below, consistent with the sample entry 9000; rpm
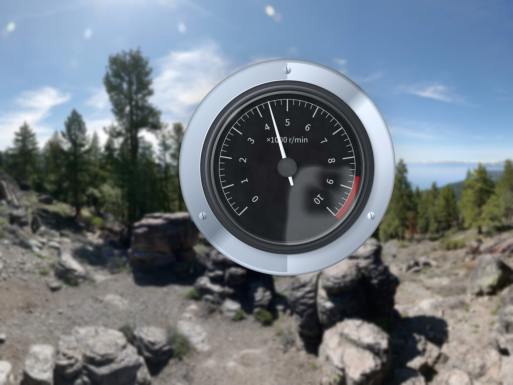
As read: 4400; rpm
